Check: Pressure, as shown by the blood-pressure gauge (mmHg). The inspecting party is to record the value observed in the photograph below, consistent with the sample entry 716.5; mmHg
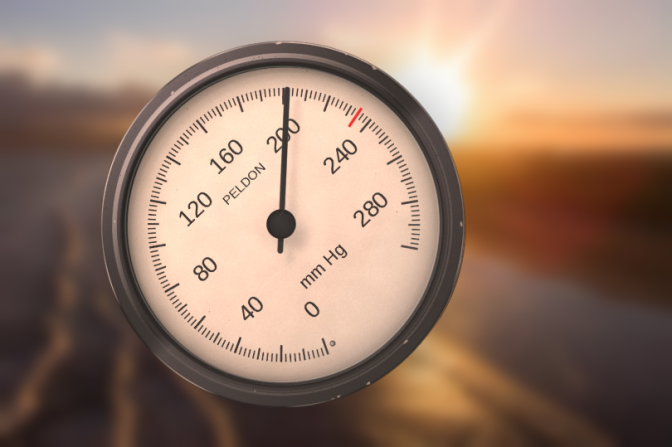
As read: 202; mmHg
